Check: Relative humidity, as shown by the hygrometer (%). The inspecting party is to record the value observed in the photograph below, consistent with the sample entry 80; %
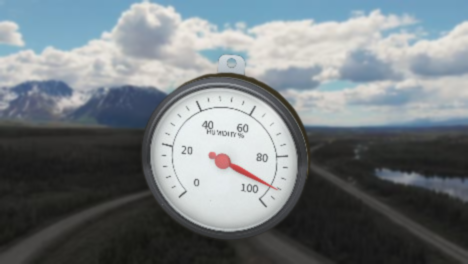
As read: 92; %
